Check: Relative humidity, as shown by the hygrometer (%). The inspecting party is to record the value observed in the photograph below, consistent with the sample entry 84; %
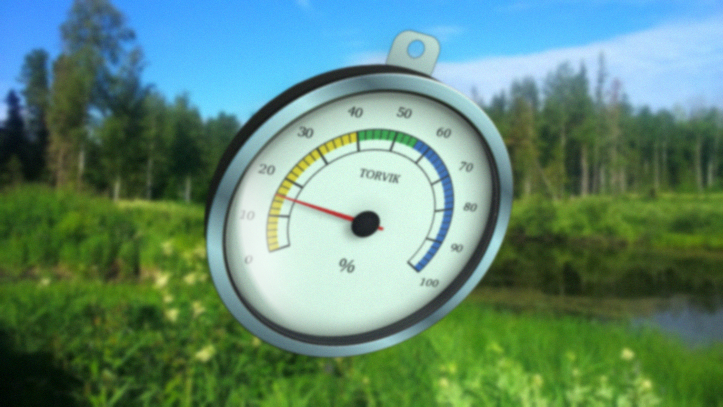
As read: 16; %
